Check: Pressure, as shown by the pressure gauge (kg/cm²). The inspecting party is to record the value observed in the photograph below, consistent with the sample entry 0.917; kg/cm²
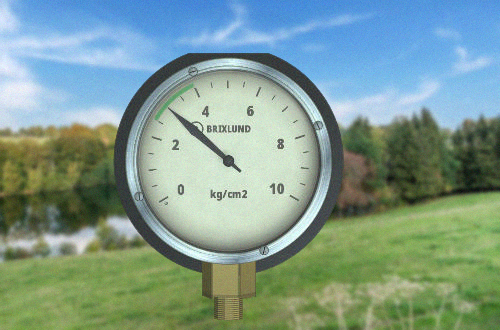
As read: 3; kg/cm²
